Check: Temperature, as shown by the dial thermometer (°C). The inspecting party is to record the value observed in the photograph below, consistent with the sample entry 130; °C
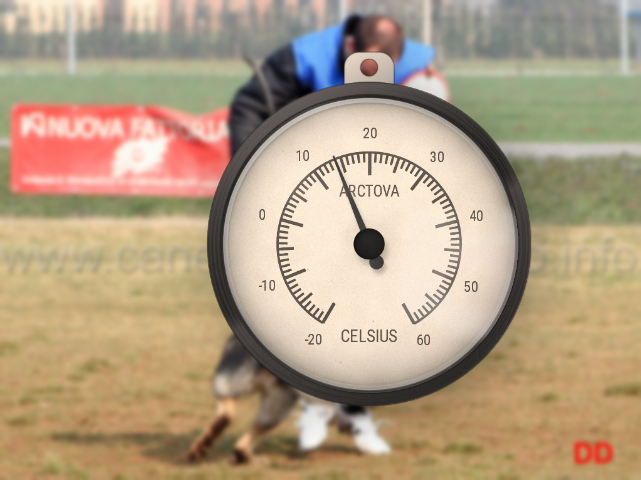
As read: 14; °C
